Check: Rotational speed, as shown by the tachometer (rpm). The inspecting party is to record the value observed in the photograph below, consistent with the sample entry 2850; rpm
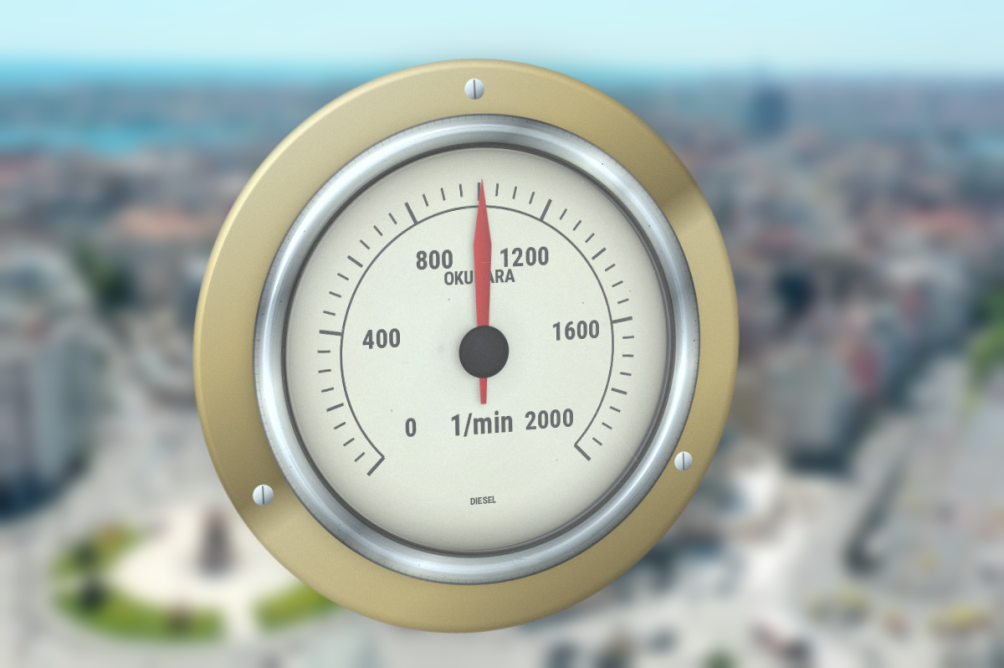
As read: 1000; rpm
